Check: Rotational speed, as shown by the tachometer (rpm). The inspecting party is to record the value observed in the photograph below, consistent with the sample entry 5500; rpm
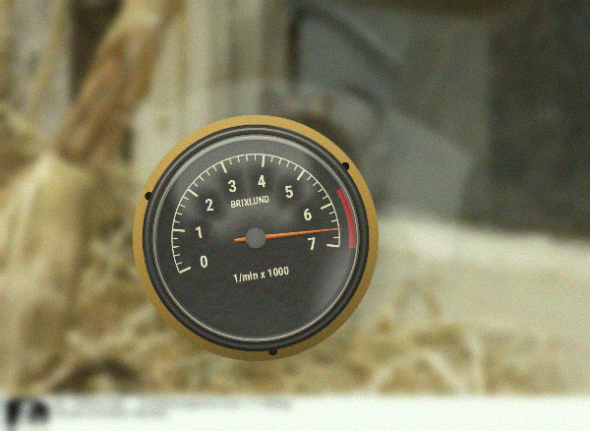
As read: 6600; rpm
